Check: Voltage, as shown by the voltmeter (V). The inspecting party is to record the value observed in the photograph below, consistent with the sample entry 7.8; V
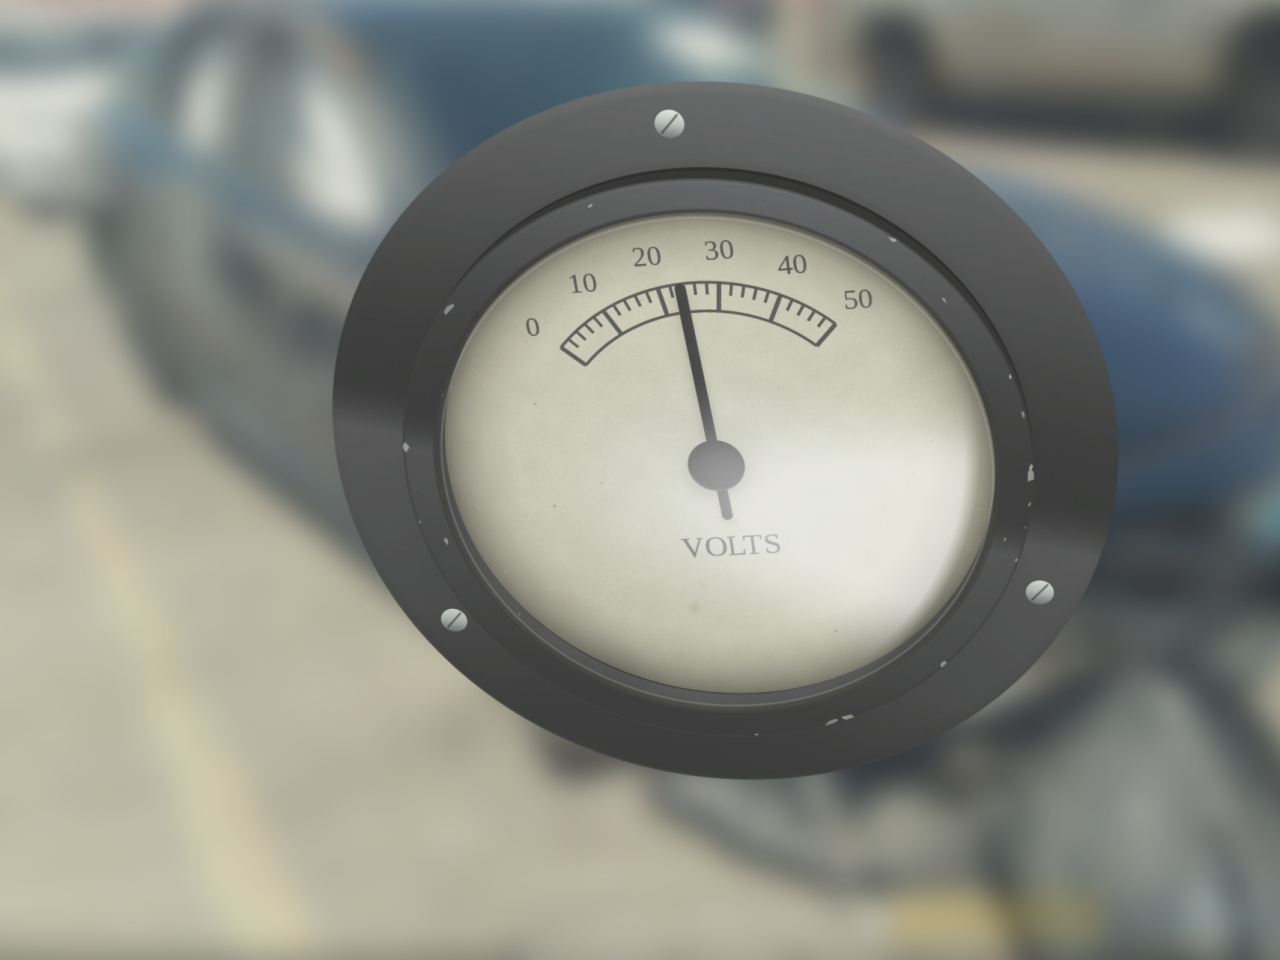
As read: 24; V
